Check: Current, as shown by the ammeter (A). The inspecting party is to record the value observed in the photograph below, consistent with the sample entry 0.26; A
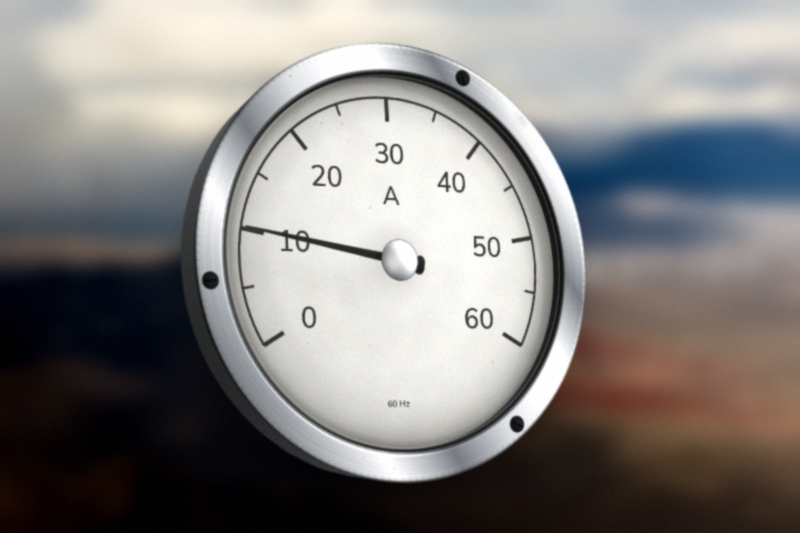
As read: 10; A
